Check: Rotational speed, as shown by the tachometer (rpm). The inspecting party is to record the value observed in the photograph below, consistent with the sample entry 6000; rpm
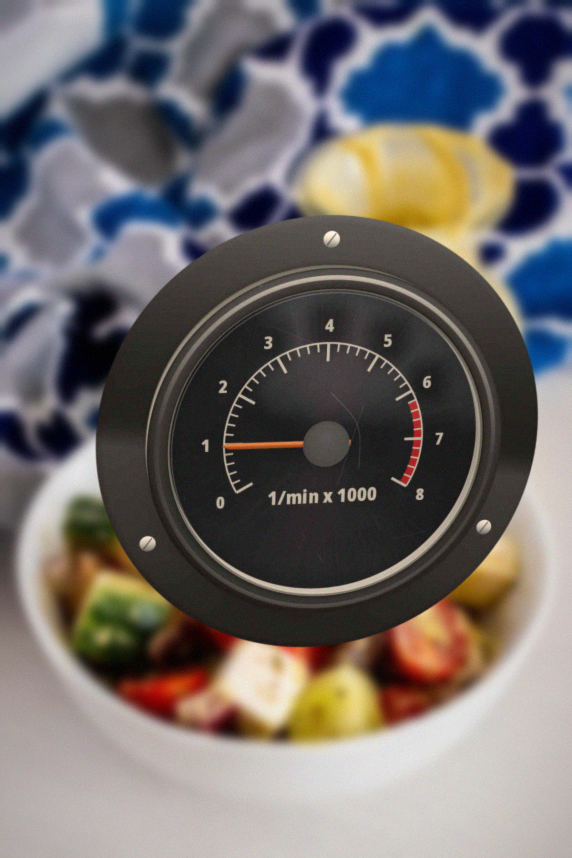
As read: 1000; rpm
